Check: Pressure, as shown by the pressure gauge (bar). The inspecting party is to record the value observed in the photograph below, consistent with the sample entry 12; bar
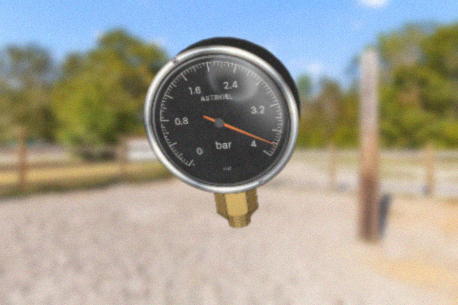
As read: 3.8; bar
